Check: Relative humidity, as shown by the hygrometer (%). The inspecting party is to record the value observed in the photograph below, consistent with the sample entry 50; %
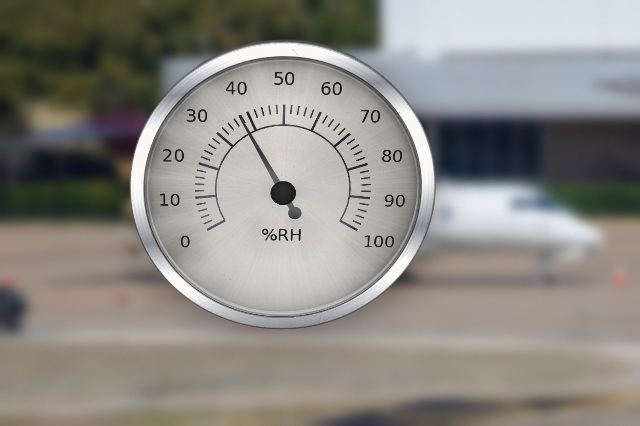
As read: 38; %
